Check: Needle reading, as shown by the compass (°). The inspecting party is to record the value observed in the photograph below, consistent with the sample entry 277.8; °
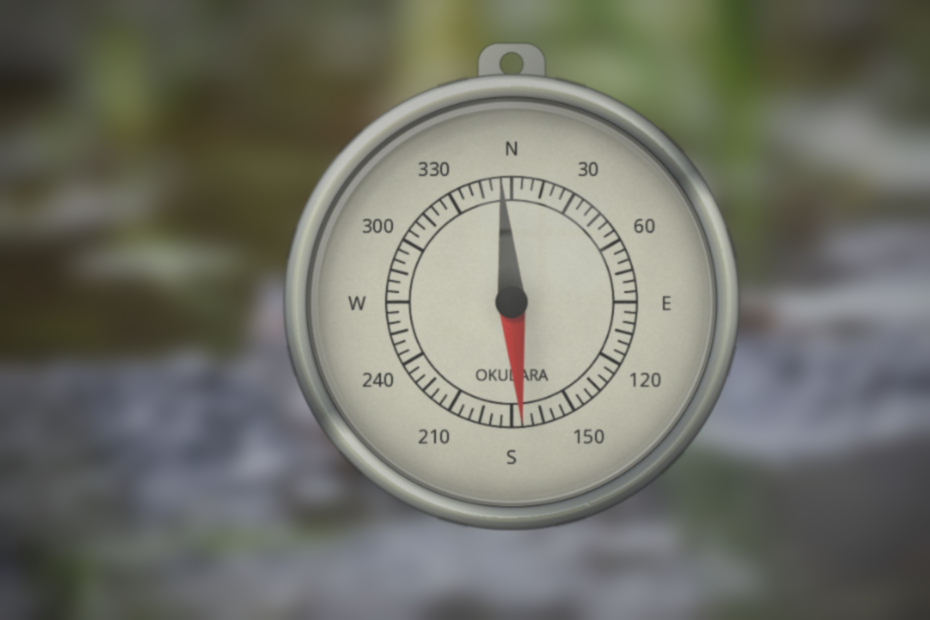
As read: 175; °
